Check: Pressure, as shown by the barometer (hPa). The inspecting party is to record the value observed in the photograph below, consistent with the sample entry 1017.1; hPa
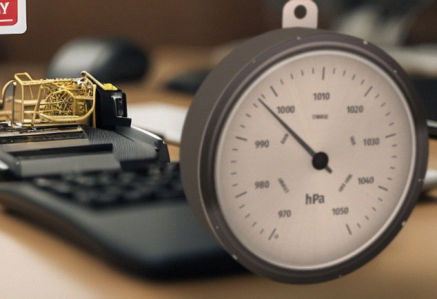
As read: 997; hPa
